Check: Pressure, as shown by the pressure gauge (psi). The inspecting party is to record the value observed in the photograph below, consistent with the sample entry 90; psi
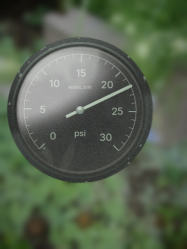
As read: 22; psi
